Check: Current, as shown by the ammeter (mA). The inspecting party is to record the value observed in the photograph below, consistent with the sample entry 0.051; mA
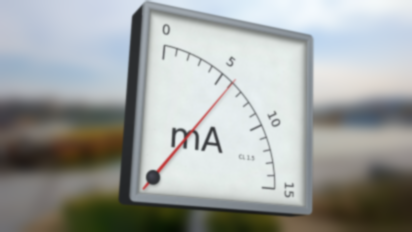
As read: 6; mA
